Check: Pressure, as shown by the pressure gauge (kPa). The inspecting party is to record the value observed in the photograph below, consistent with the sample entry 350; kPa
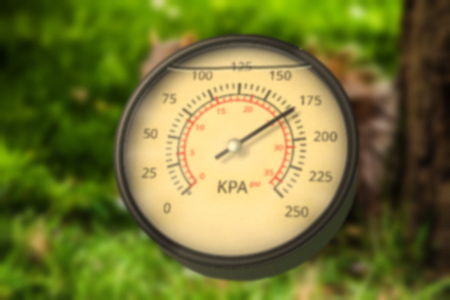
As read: 175; kPa
